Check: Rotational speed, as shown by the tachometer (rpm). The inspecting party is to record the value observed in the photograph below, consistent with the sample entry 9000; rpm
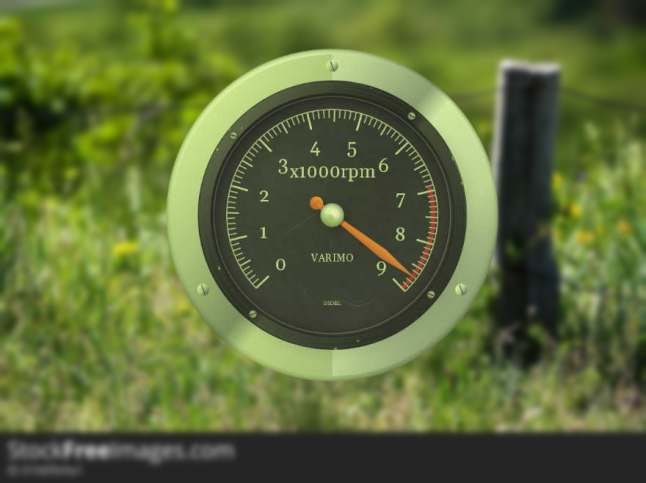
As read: 8700; rpm
